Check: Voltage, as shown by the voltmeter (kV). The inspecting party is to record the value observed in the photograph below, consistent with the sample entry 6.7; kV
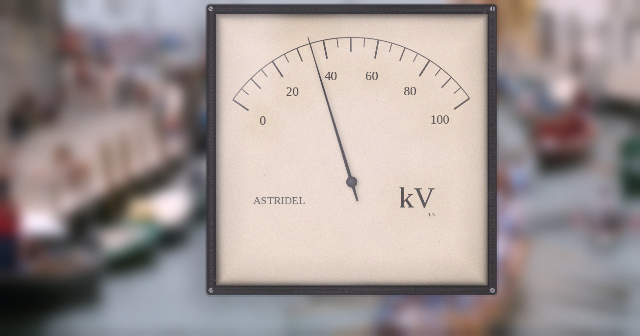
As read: 35; kV
